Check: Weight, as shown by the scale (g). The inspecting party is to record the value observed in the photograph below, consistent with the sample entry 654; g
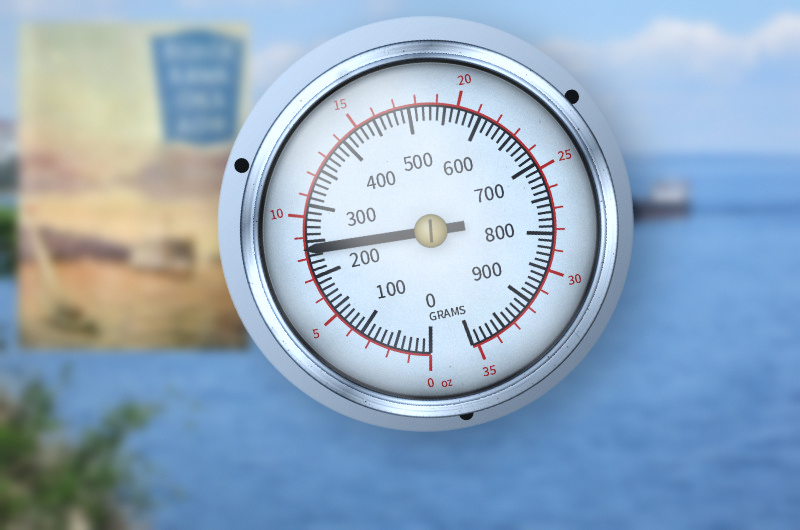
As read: 240; g
